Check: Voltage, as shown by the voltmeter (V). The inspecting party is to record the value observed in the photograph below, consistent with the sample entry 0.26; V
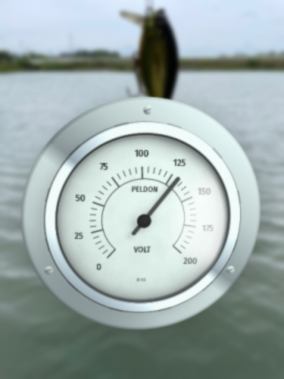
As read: 130; V
